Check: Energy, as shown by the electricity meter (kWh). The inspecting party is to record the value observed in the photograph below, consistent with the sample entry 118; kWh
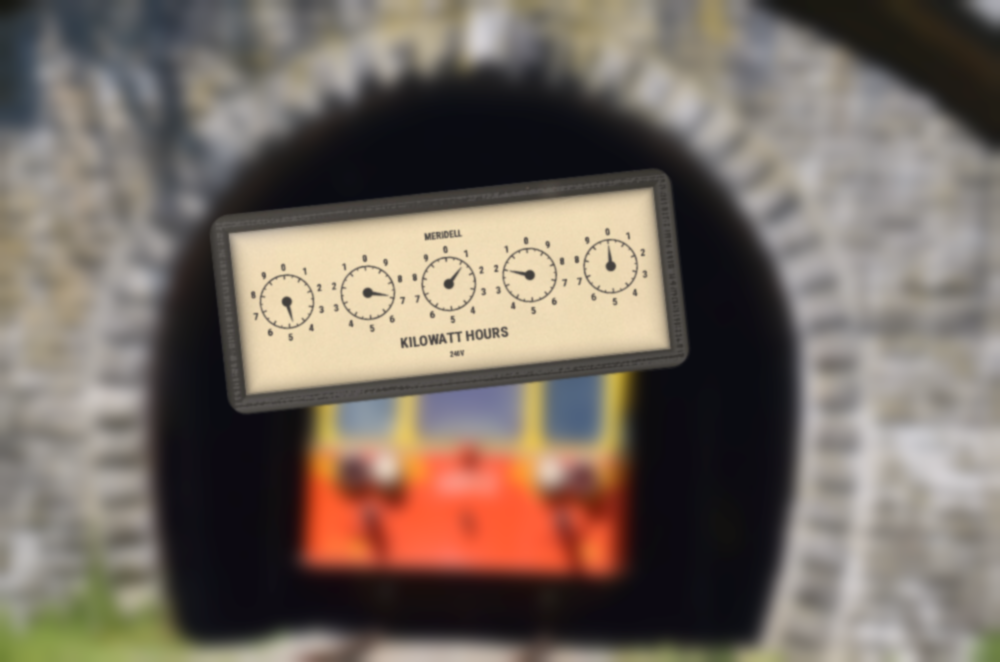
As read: 47120; kWh
